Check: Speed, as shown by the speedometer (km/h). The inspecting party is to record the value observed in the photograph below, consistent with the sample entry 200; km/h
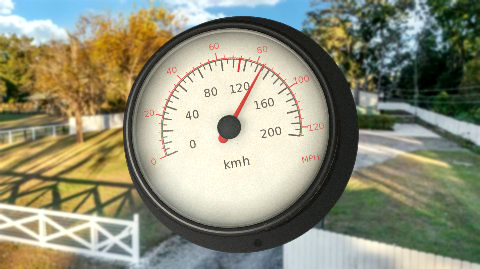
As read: 135; km/h
